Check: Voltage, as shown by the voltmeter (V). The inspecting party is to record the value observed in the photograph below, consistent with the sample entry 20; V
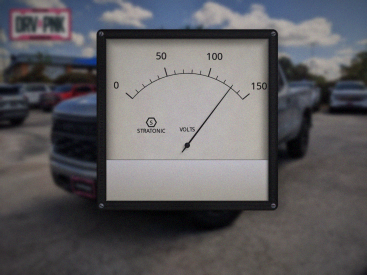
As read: 130; V
